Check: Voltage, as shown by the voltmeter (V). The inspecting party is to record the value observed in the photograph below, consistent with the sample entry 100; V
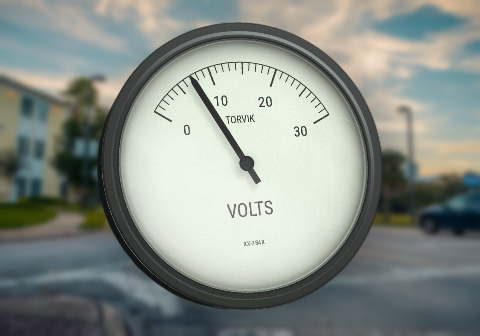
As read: 7; V
